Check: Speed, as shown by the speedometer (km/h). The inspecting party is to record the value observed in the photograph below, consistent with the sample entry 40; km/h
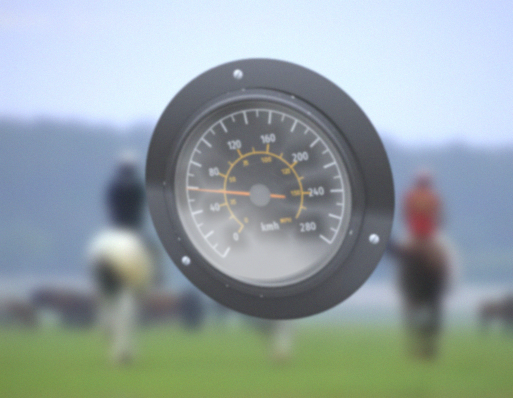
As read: 60; km/h
